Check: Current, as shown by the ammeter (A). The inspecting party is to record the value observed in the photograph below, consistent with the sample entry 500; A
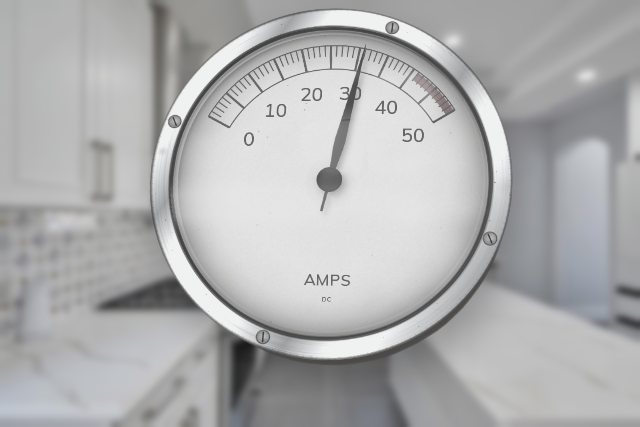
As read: 31; A
